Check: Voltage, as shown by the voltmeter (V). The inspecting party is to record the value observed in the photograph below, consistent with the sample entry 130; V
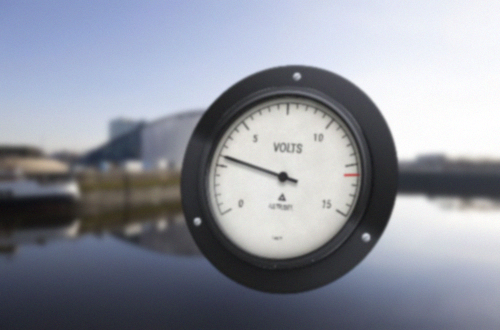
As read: 3; V
